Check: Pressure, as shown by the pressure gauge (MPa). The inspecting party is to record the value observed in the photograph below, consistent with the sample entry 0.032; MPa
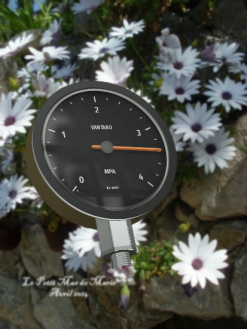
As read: 3.4; MPa
